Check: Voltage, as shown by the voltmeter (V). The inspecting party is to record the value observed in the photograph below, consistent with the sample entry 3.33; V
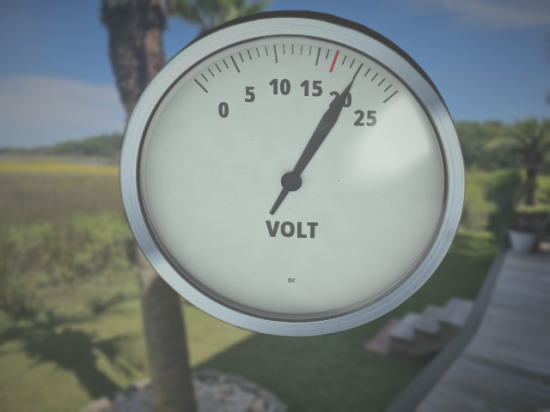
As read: 20; V
